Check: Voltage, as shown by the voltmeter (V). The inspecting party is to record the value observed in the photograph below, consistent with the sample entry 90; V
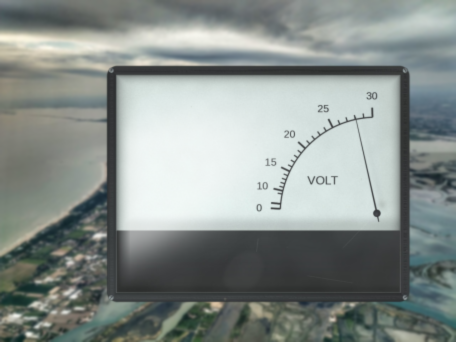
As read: 28; V
